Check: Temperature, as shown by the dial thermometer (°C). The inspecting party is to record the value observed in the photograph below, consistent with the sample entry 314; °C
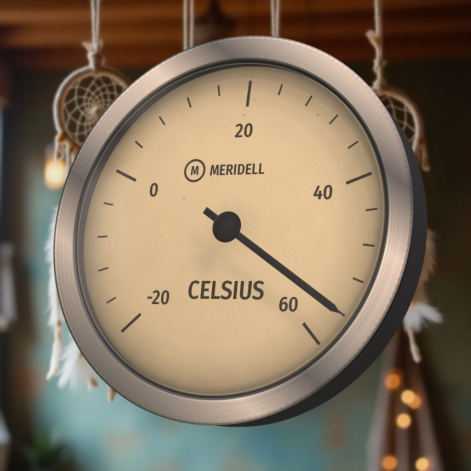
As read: 56; °C
